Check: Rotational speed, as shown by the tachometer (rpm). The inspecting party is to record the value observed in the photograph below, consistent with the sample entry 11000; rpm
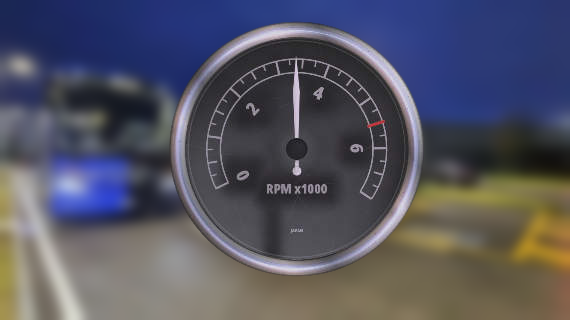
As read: 3375; rpm
